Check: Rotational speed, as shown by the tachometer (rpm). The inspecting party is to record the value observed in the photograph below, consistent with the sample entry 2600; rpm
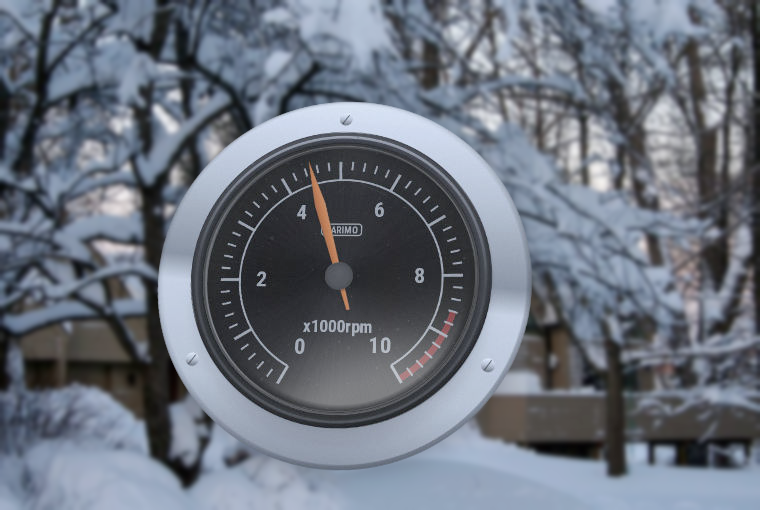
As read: 4500; rpm
